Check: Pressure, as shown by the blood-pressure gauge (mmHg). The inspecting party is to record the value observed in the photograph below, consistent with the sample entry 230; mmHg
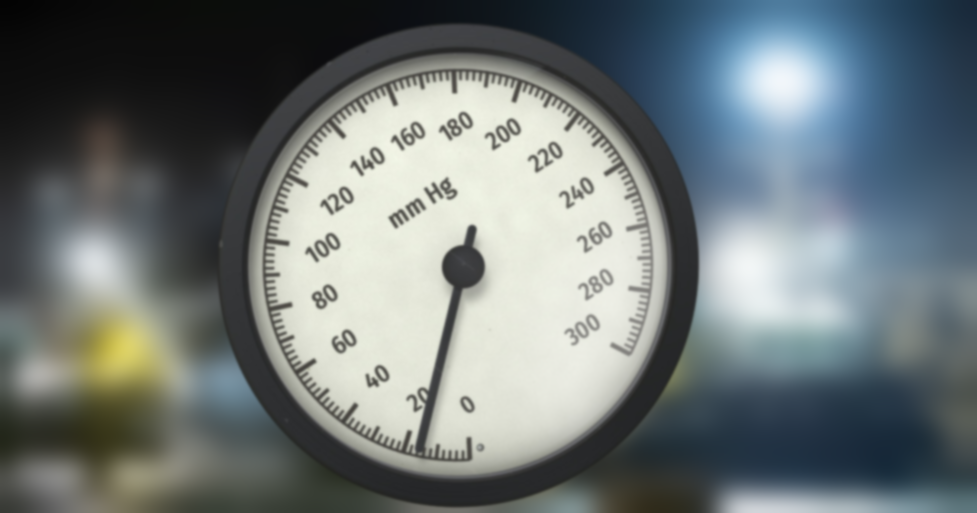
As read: 16; mmHg
